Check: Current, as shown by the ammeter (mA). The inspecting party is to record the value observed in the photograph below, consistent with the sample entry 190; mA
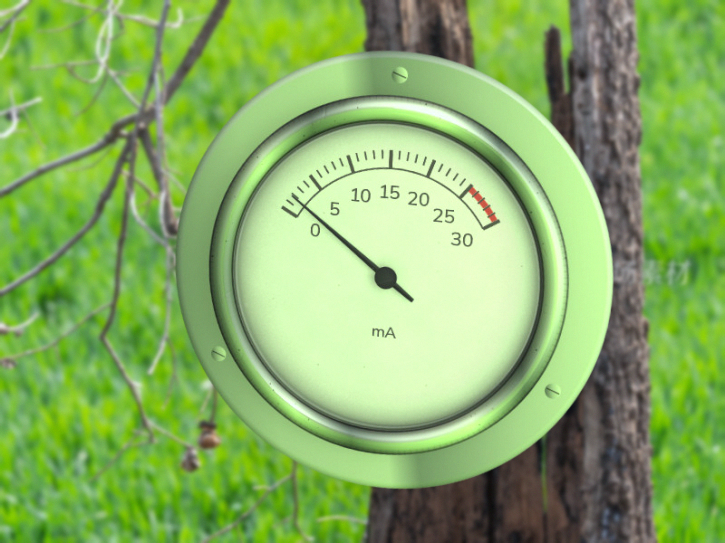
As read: 2; mA
